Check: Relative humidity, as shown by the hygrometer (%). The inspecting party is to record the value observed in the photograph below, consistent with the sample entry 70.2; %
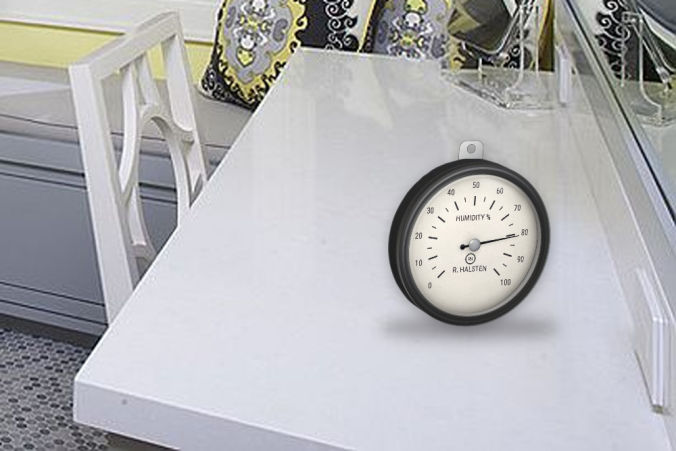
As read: 80; %
